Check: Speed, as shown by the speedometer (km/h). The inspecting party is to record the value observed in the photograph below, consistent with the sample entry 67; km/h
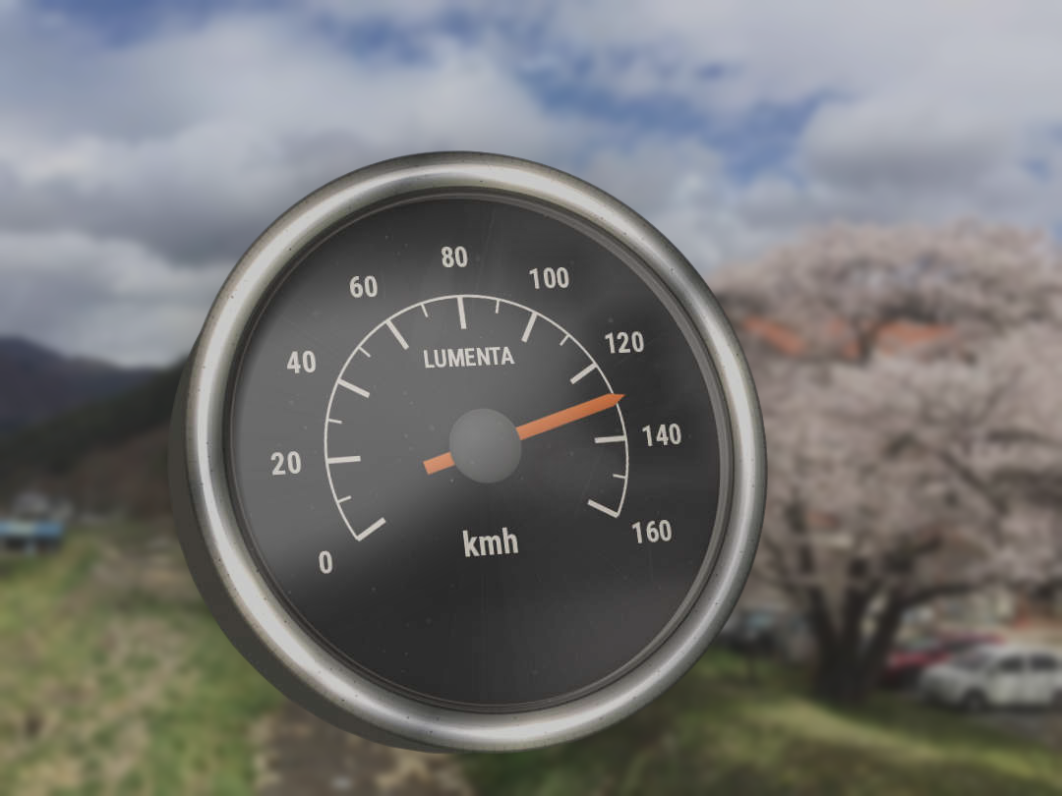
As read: 130; km/h
